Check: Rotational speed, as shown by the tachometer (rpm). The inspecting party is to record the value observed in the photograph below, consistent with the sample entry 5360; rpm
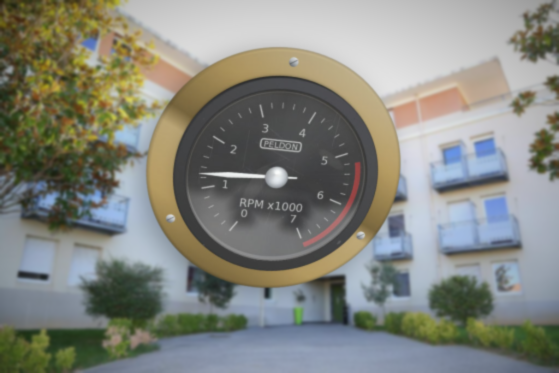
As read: 1300; rpm
